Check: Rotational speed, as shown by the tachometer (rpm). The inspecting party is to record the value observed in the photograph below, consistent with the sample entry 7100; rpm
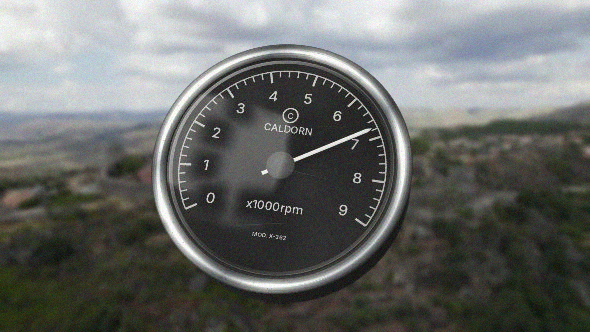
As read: 6800; rpm
